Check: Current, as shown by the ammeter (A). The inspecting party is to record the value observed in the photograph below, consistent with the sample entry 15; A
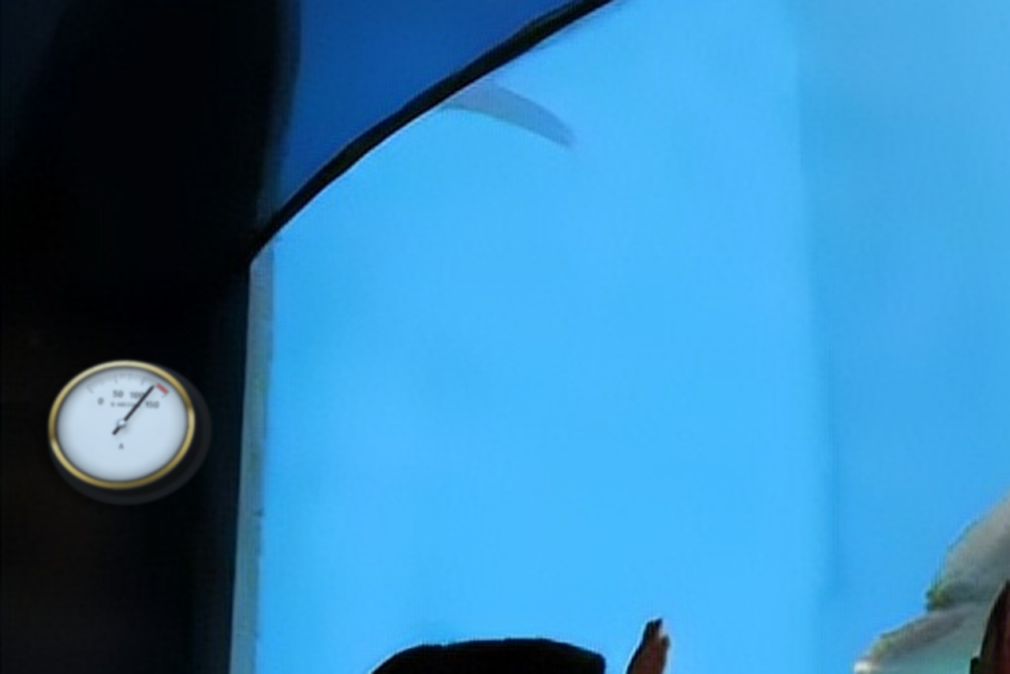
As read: 125; A
